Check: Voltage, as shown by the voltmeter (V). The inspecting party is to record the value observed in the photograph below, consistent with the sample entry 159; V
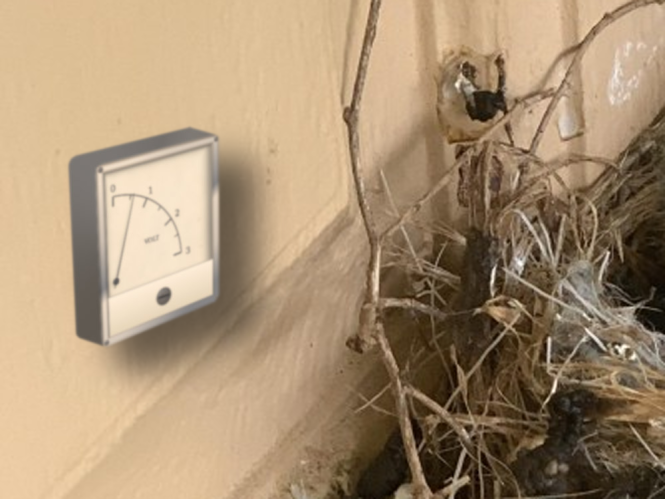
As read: 0.5; V
